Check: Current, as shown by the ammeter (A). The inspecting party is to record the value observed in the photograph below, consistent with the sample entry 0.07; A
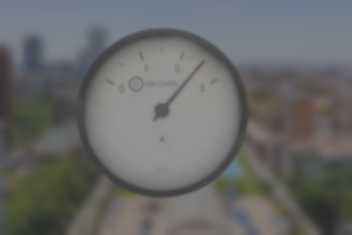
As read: 2.5; A
